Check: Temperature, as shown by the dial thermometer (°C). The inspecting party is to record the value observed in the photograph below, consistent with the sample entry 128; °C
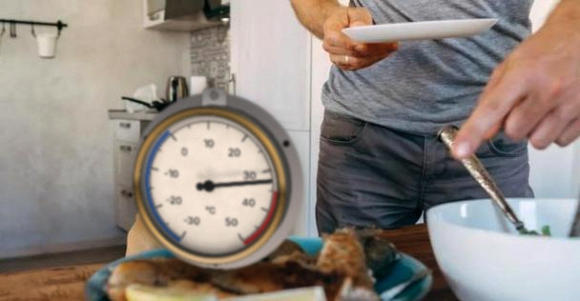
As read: 32.5; °C
